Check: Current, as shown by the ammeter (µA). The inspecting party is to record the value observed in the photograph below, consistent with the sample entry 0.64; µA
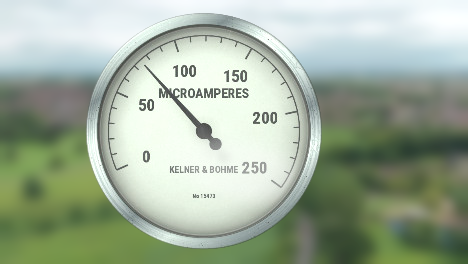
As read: 75; µA
